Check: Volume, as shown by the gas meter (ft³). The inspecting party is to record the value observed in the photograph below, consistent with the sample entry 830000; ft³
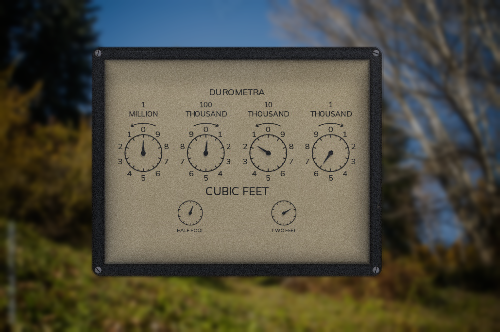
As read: 1600; ft³
